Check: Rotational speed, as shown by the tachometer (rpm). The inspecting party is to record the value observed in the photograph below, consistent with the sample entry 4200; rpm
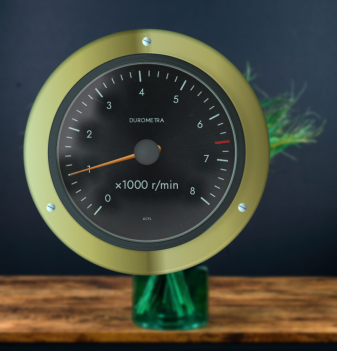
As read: 1000; rpm
